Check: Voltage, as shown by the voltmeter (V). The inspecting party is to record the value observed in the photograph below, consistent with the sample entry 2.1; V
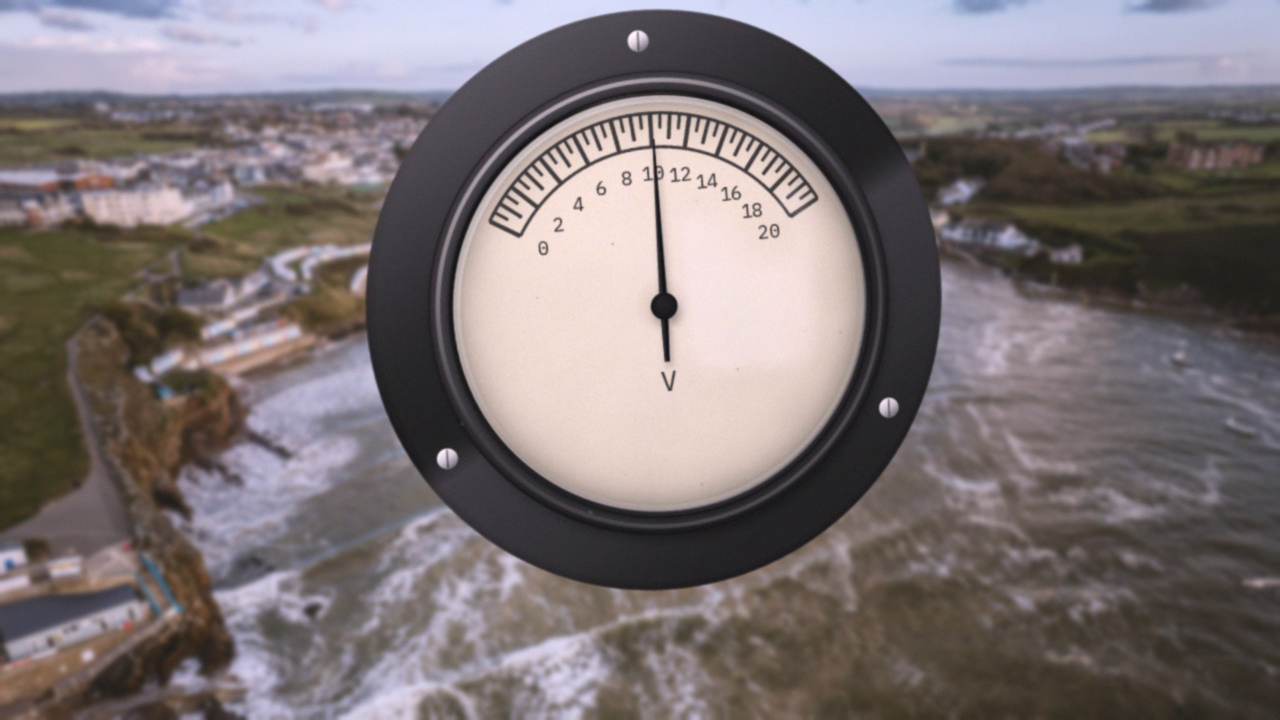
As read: 10; V
